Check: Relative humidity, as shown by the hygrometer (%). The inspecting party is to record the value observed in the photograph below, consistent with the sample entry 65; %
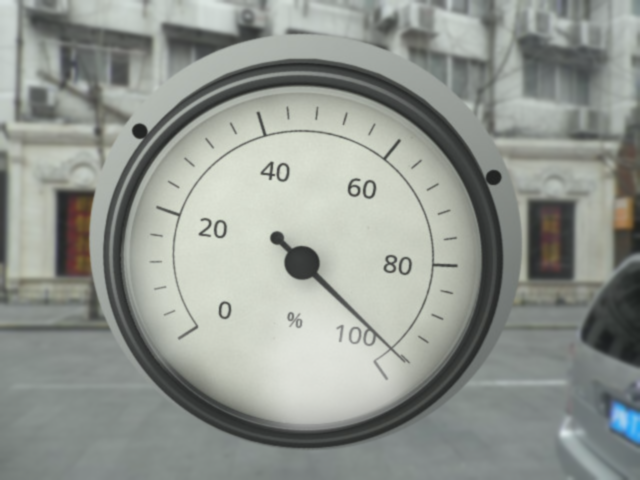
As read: 96; %
